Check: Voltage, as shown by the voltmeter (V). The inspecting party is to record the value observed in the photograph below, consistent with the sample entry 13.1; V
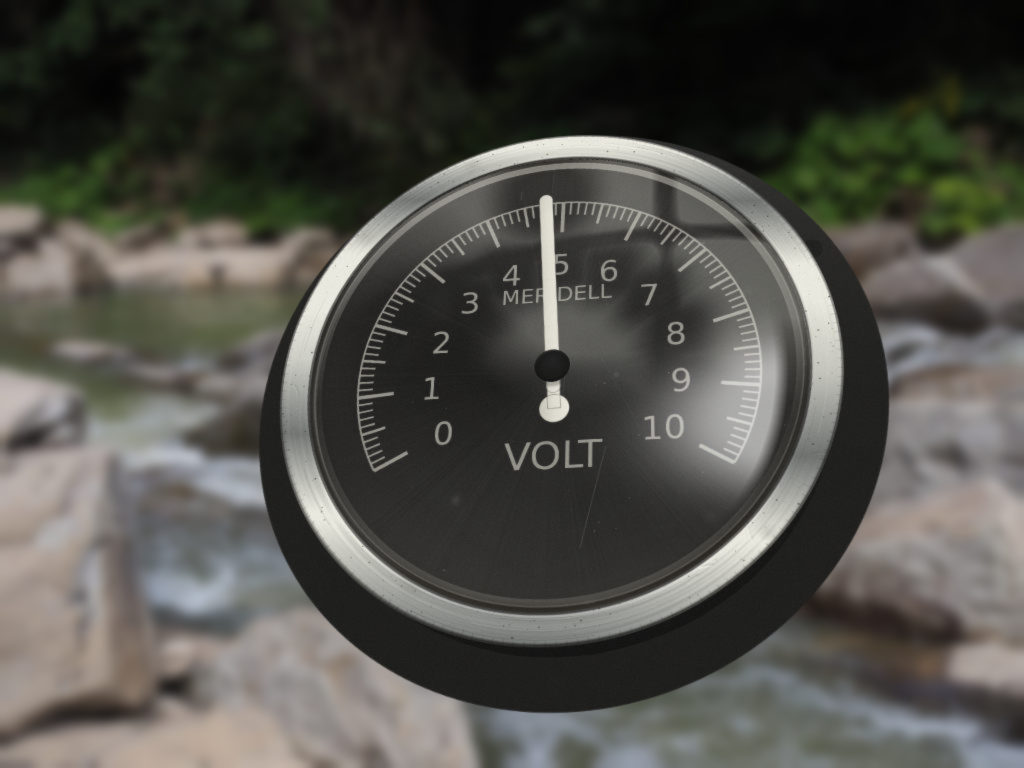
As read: 4.8; V
